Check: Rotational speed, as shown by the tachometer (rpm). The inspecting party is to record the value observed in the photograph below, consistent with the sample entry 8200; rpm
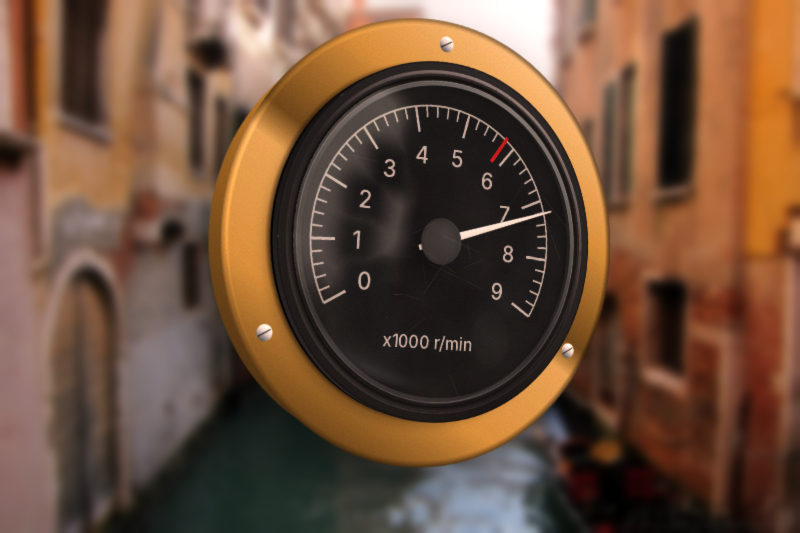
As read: 7200; rpm
